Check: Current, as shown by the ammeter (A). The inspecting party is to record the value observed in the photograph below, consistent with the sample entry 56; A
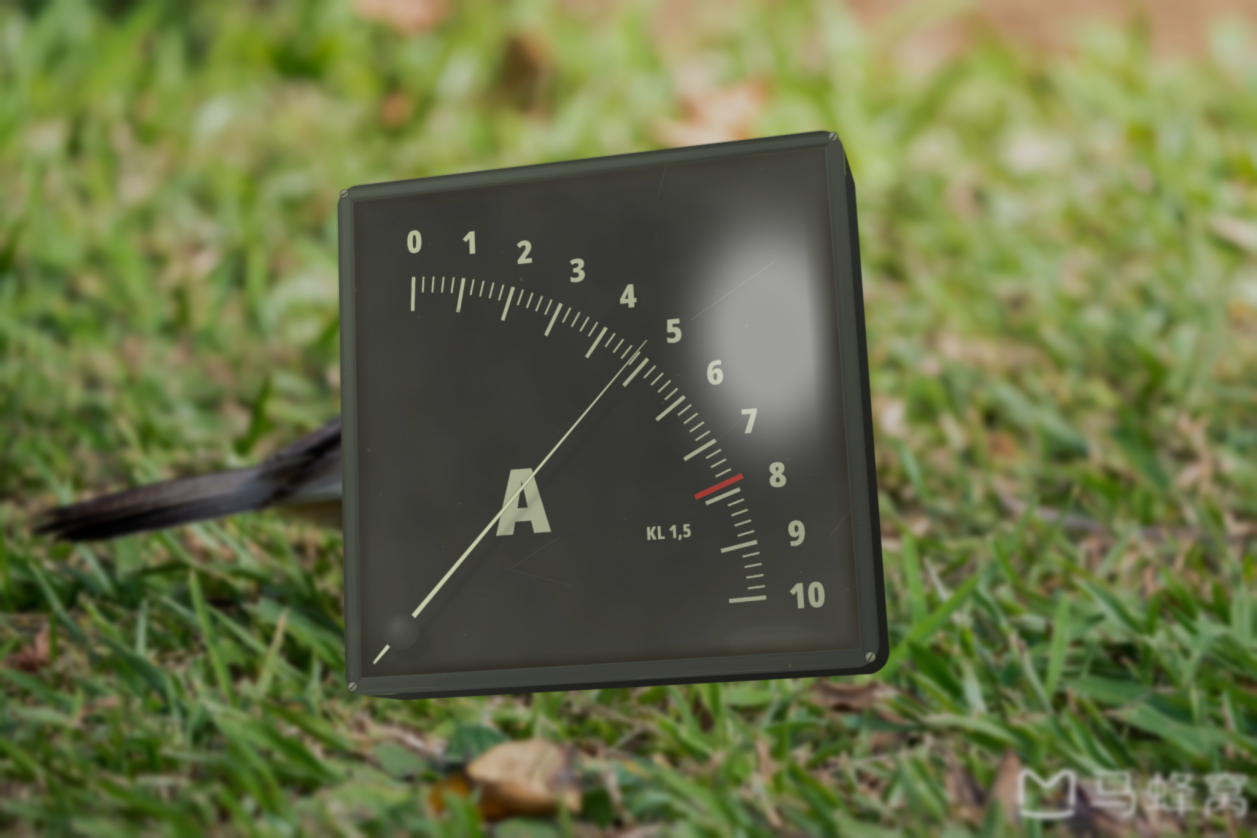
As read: 4.8; A
